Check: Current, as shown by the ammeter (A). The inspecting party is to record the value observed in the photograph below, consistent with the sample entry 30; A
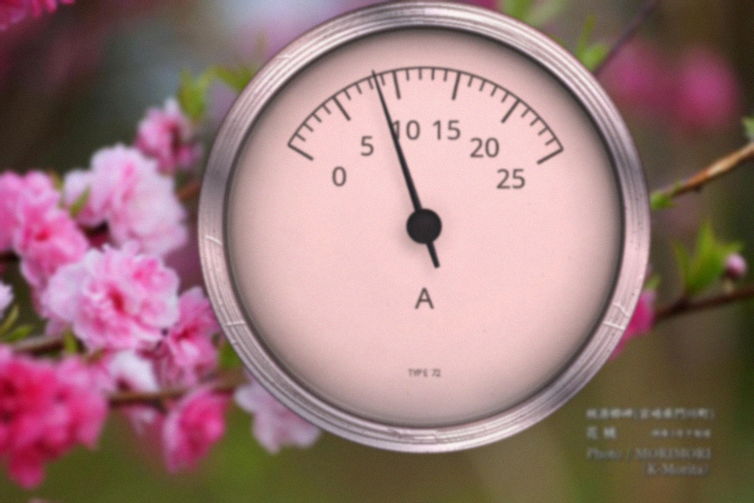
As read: 8.5; A
